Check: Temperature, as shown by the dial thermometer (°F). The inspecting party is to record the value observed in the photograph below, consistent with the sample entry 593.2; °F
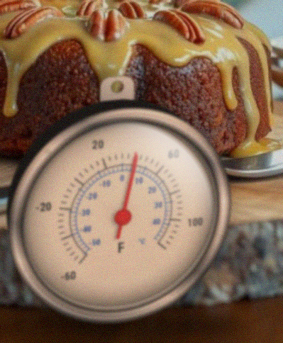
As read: 40; °F
